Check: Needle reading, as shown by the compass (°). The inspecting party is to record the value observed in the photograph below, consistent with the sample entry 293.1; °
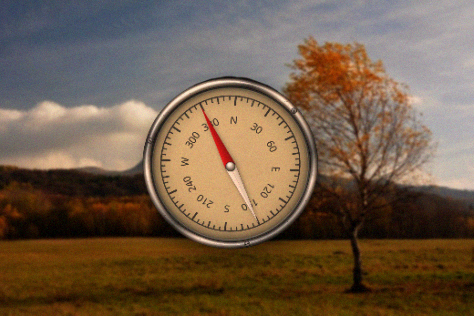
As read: 330; °
